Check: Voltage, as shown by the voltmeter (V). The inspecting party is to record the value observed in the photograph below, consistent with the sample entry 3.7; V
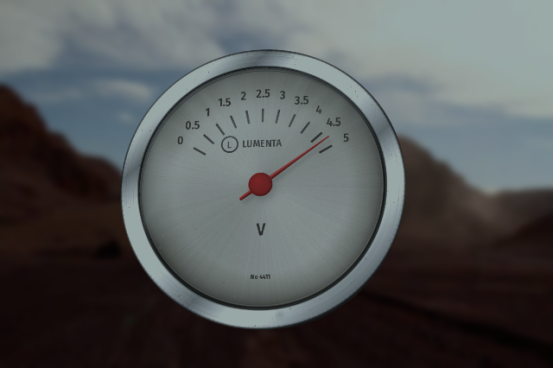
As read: 4.75; V
